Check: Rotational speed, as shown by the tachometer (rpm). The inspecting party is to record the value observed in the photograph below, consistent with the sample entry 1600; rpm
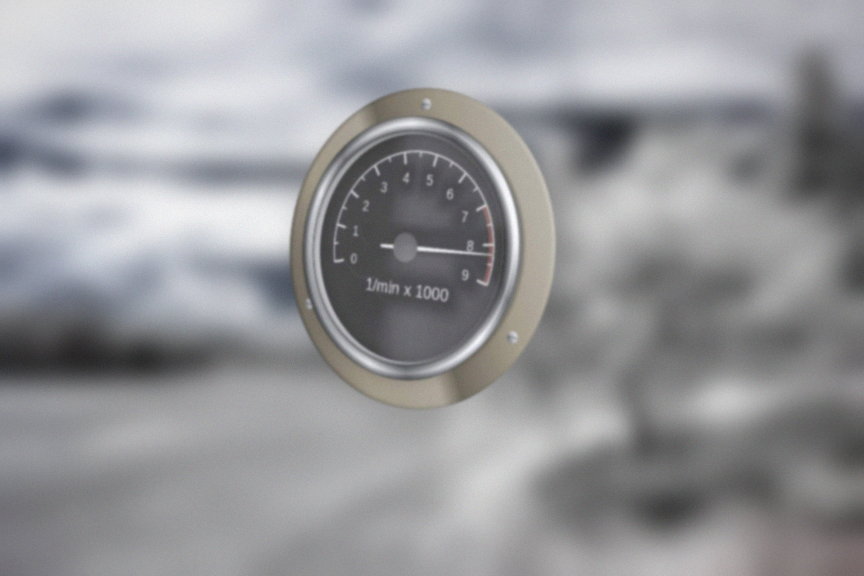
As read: 8250; rpm
